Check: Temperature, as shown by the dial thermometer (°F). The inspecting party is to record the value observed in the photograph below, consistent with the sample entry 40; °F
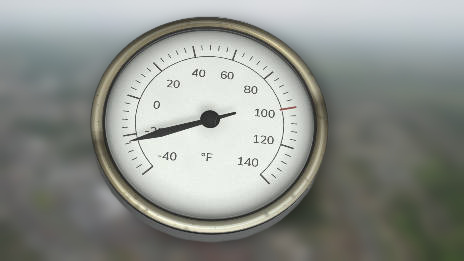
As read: -24; °F
